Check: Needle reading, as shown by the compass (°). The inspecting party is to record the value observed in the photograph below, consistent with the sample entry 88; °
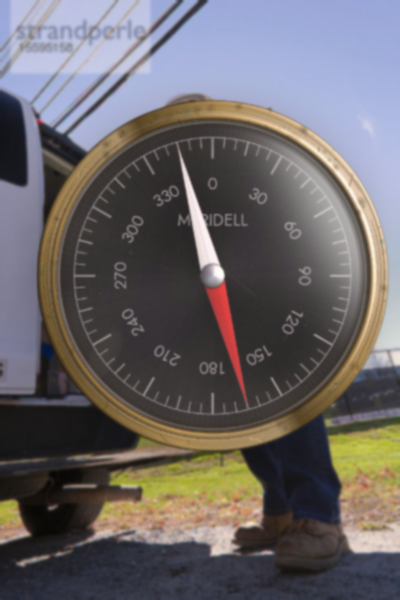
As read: 165; °
